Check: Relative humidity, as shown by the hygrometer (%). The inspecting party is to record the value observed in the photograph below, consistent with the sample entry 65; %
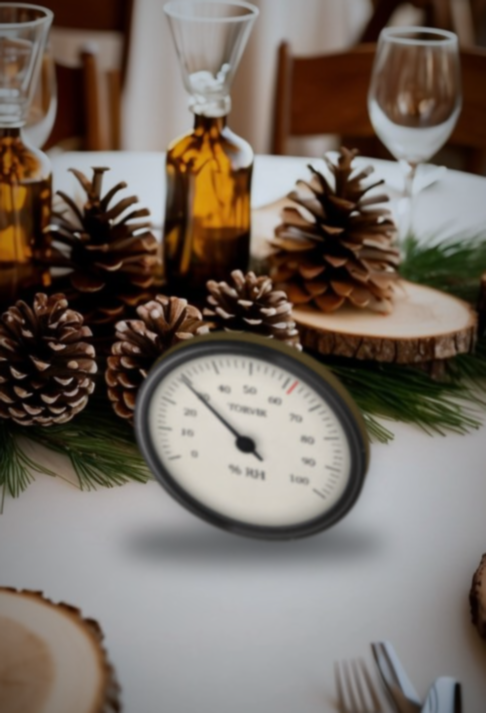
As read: 30; %
